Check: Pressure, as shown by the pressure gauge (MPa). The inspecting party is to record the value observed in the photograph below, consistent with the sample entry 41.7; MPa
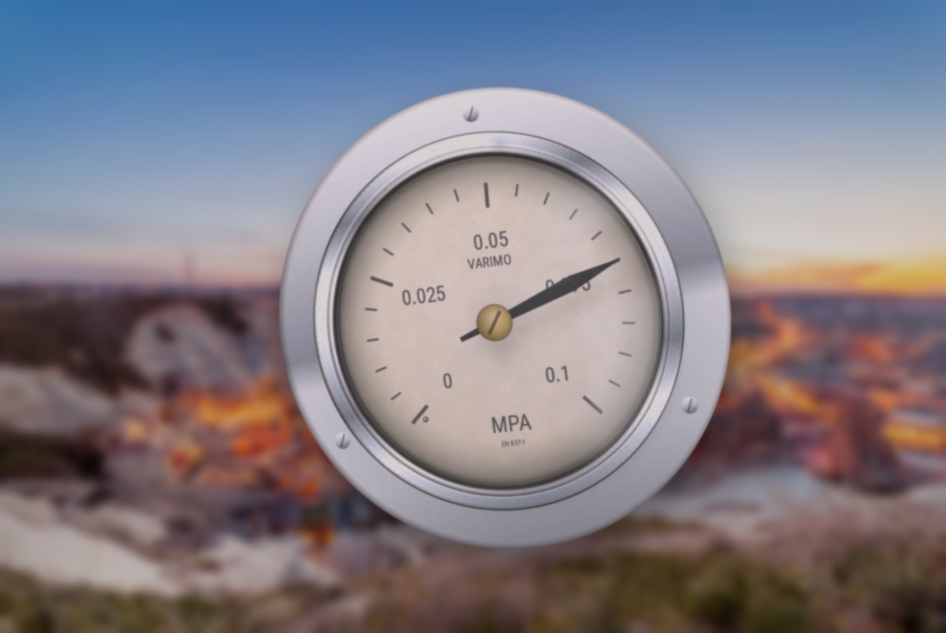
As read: 0.075; MPa
